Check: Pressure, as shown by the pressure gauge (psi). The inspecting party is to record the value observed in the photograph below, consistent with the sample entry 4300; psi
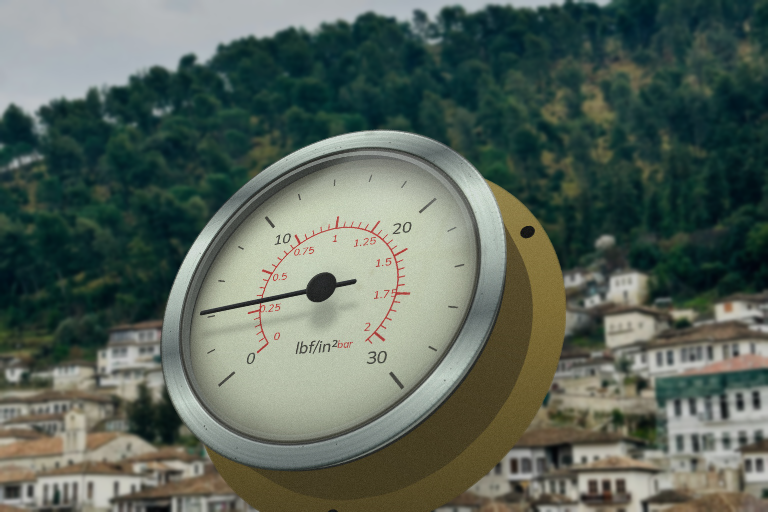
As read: 4; psi
